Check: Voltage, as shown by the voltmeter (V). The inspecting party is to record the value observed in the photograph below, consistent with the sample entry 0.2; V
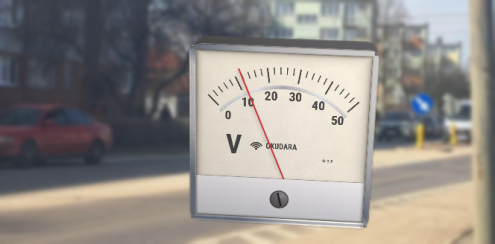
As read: 12; V
